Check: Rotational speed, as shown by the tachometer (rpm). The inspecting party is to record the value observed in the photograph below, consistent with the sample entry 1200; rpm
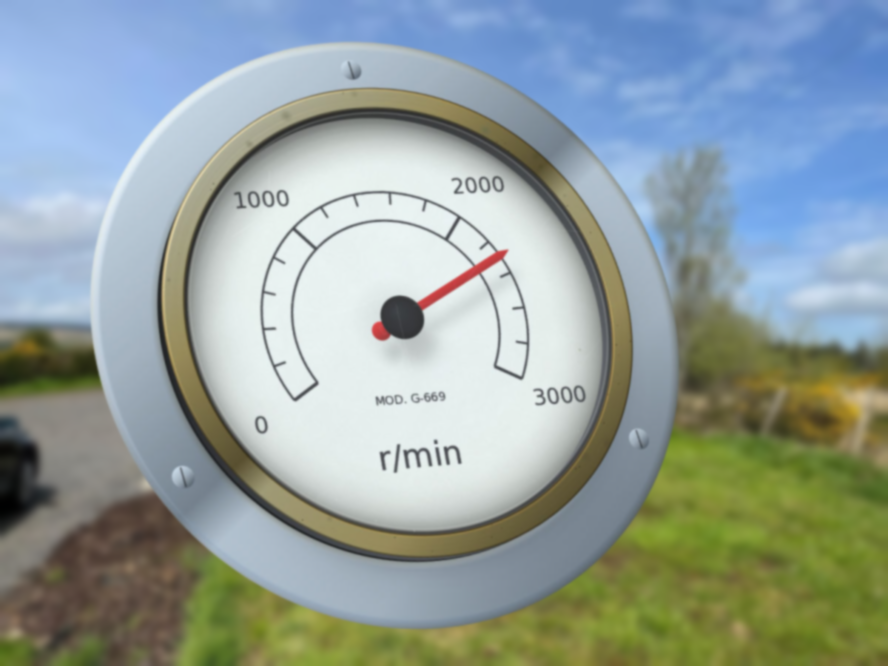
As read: 2300; rpm
